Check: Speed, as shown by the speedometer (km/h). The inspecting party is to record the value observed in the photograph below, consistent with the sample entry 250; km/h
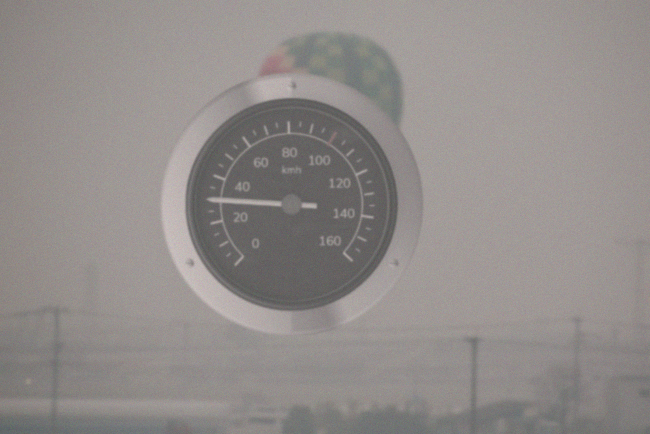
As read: 30; km/h
